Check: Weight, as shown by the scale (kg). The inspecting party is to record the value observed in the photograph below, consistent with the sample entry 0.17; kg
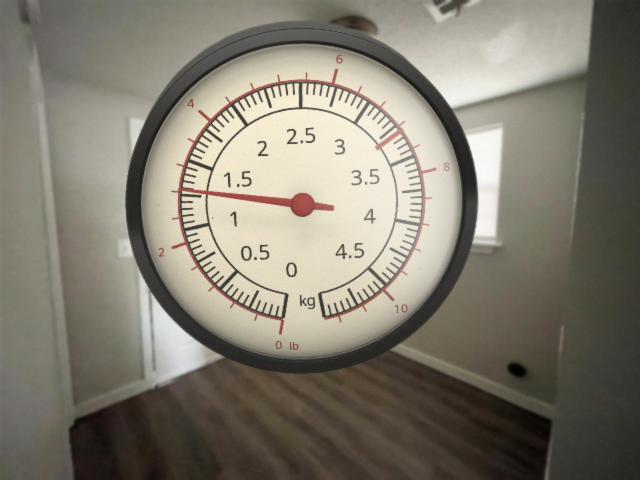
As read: 1.3; kg
